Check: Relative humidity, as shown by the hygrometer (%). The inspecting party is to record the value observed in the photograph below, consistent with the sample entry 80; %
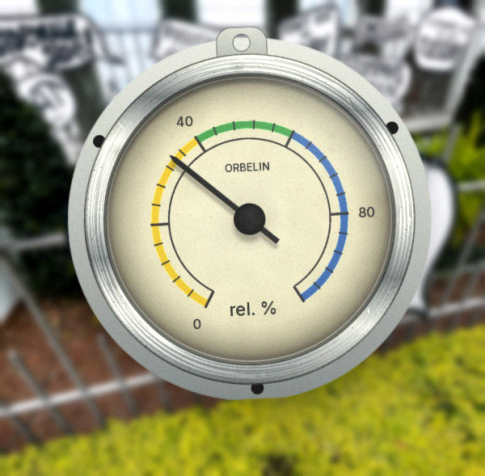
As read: 34; %
